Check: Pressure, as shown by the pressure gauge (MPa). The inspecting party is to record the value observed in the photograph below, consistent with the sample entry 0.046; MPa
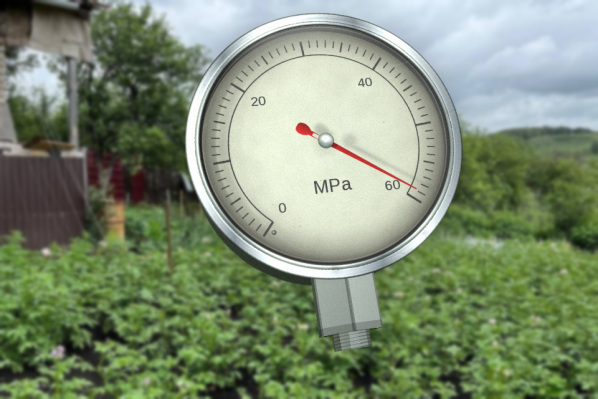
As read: 59; MPa
